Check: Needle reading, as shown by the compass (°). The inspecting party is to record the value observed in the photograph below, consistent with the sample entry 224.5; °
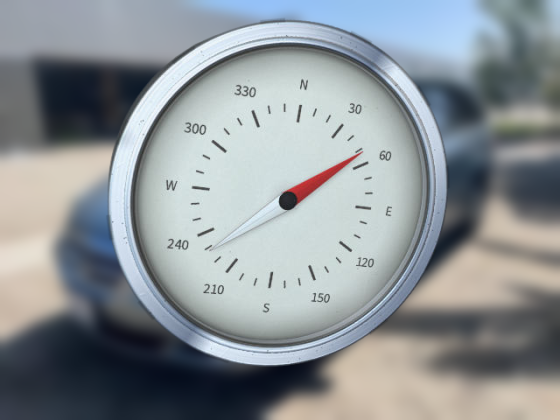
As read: 50; °
